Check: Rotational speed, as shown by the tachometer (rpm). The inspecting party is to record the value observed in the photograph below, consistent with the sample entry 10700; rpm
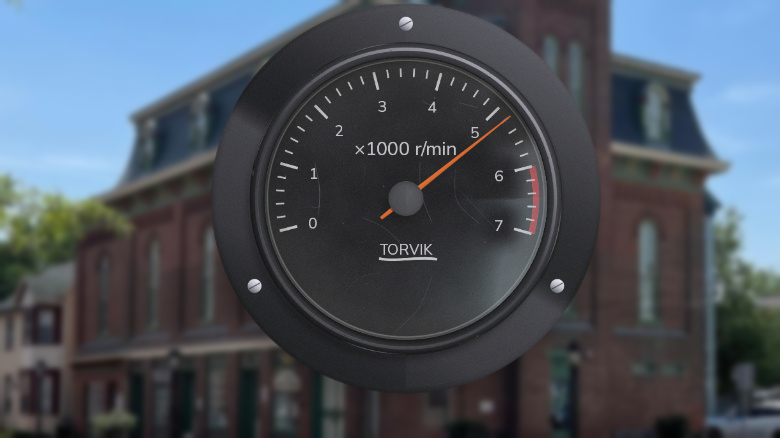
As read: 5200; rpm
